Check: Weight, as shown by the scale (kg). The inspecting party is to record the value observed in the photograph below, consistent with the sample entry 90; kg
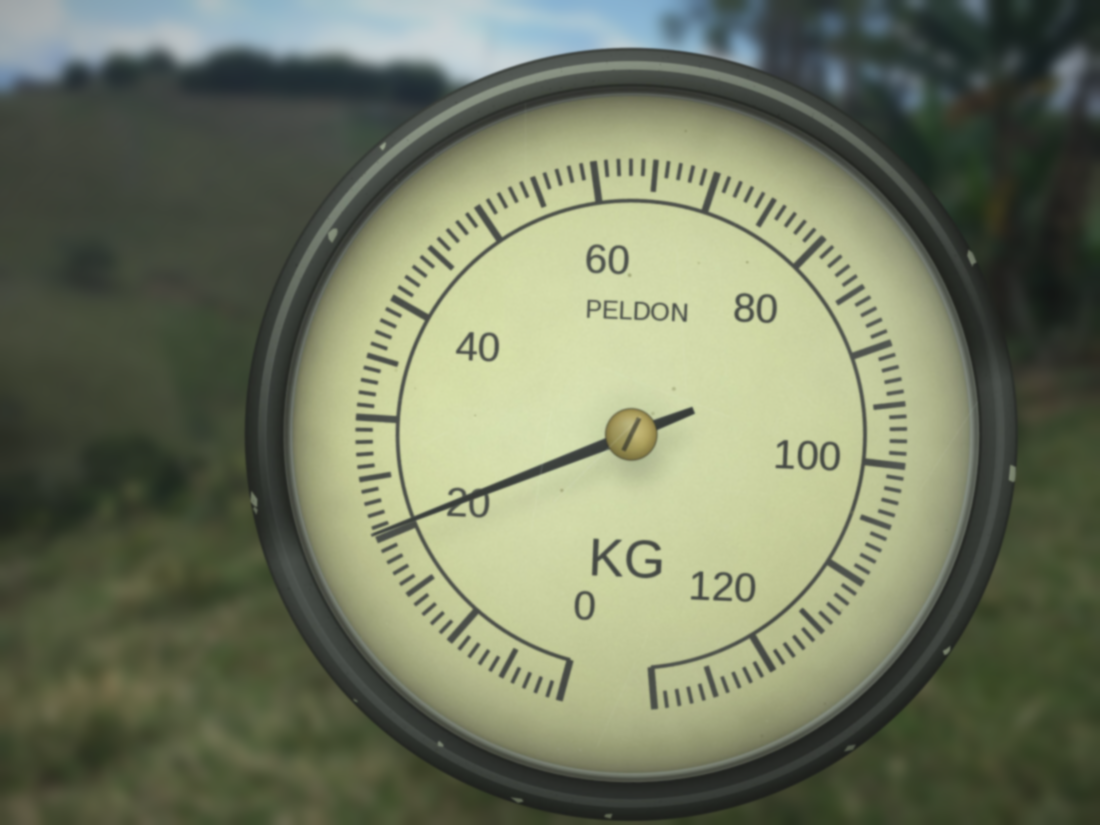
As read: 20.5; kg
